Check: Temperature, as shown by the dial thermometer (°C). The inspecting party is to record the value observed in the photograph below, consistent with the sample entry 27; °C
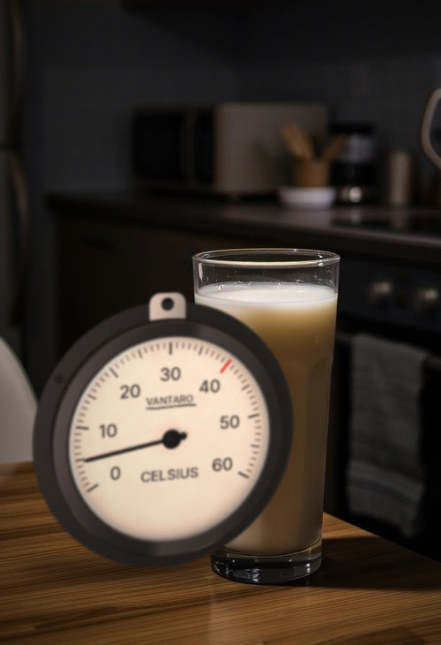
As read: 5; °C
